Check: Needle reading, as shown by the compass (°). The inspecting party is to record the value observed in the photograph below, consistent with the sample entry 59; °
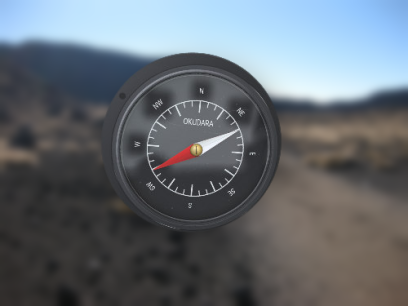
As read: 240; °
